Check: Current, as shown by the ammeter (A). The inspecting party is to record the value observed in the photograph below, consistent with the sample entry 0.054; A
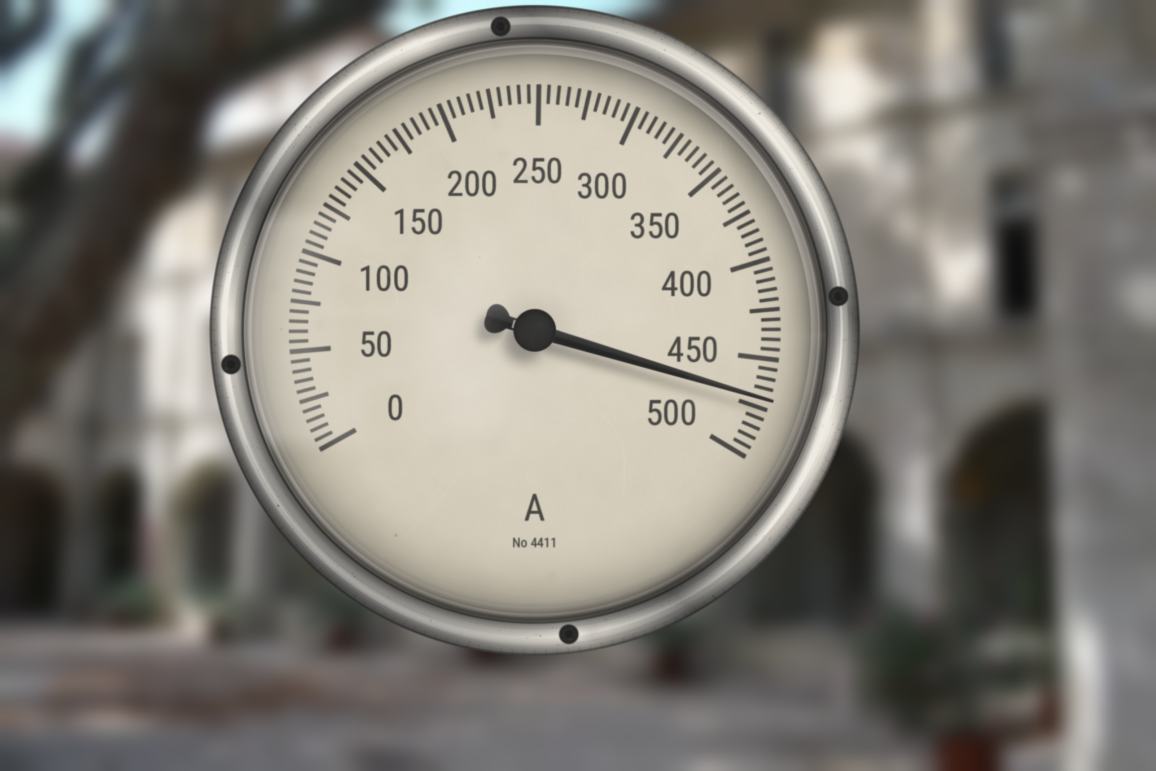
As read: 470; A
